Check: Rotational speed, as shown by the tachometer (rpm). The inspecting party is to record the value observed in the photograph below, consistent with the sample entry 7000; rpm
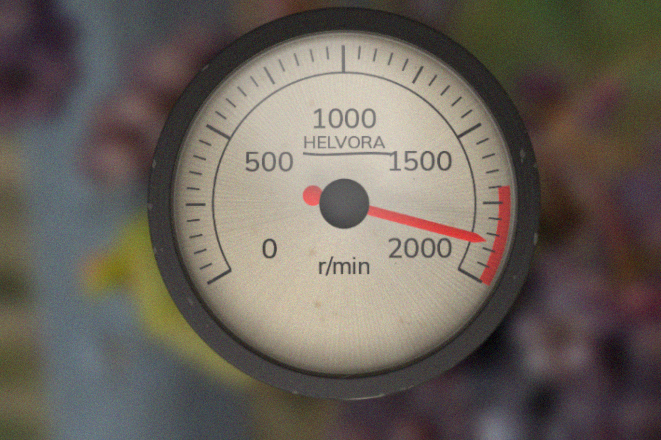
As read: 1875; rpm
